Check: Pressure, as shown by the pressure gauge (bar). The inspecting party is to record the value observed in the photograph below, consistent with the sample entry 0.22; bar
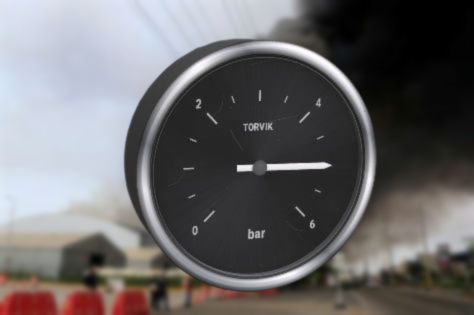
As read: 5; bar
